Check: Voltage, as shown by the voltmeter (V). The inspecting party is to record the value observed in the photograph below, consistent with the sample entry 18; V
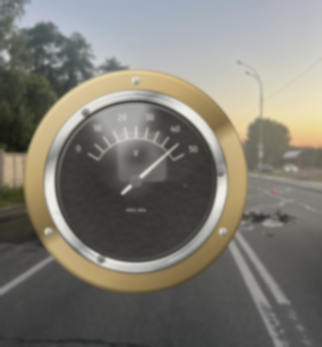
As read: 45; V
